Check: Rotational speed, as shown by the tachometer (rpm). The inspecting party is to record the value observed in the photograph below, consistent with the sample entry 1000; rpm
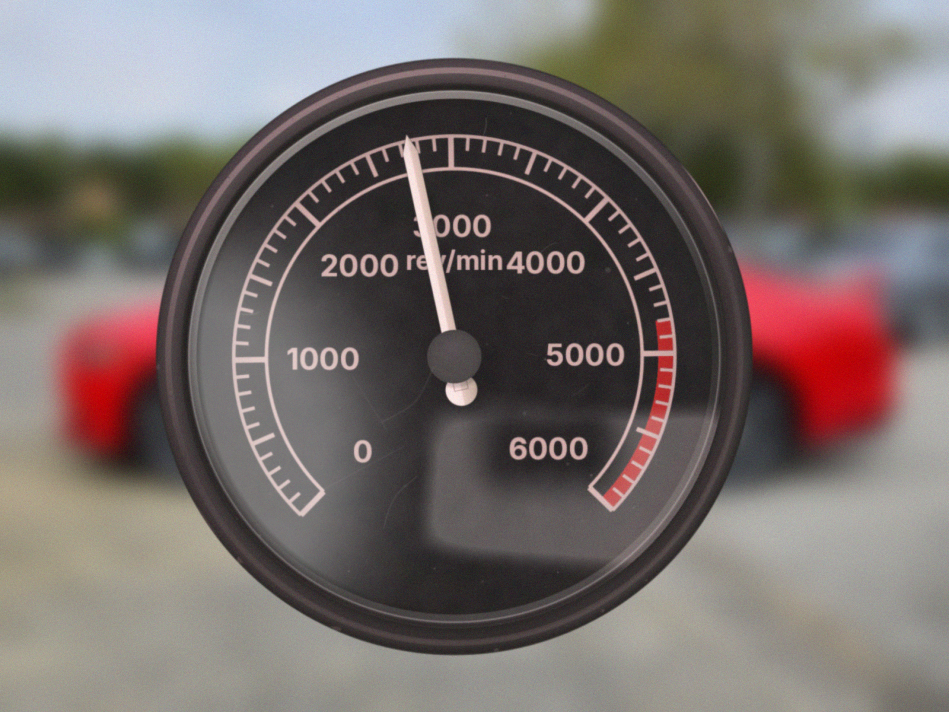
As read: 2750; rpm
